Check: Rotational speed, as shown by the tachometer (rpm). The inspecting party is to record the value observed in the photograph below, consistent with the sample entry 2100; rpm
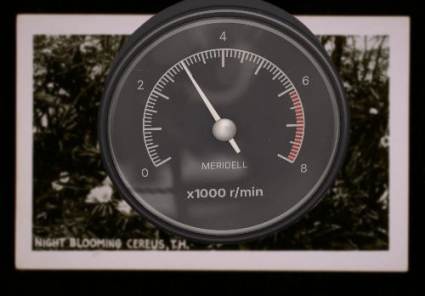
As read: 3000; rpm
